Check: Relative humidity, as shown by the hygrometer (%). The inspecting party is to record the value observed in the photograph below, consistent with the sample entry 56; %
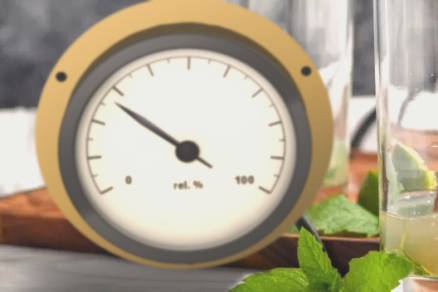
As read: 27.5; %
